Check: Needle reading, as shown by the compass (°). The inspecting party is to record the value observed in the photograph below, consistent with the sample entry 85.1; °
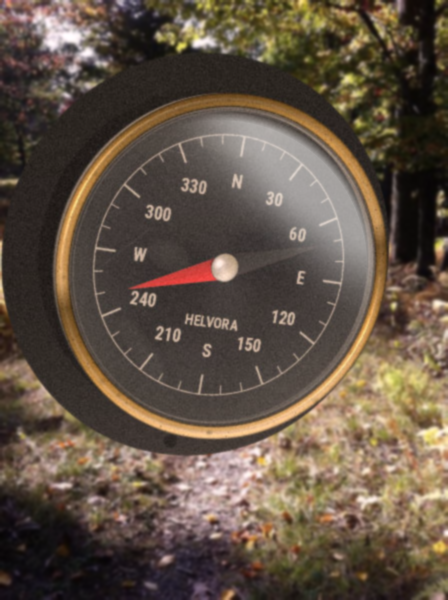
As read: 250; °
